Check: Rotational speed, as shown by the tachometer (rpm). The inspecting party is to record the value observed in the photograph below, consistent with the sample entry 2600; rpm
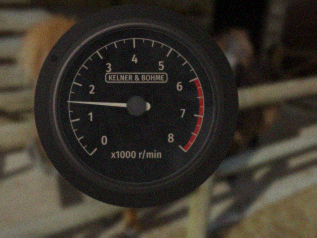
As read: 1500; rpm
